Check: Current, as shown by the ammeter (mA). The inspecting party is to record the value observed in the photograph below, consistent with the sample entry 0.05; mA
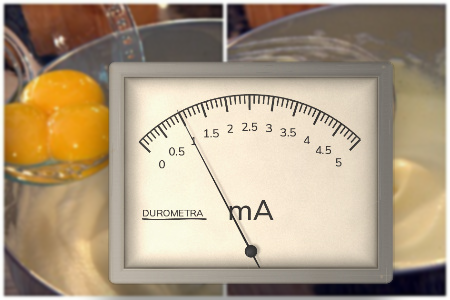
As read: 1; mA
